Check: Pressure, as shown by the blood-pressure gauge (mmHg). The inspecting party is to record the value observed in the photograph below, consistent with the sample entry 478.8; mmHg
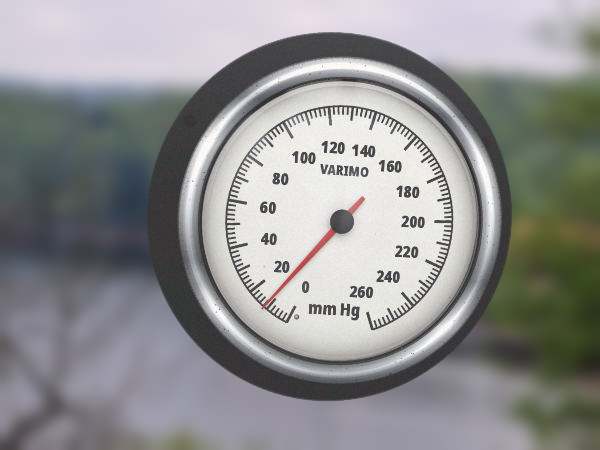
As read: 12; mmHg
